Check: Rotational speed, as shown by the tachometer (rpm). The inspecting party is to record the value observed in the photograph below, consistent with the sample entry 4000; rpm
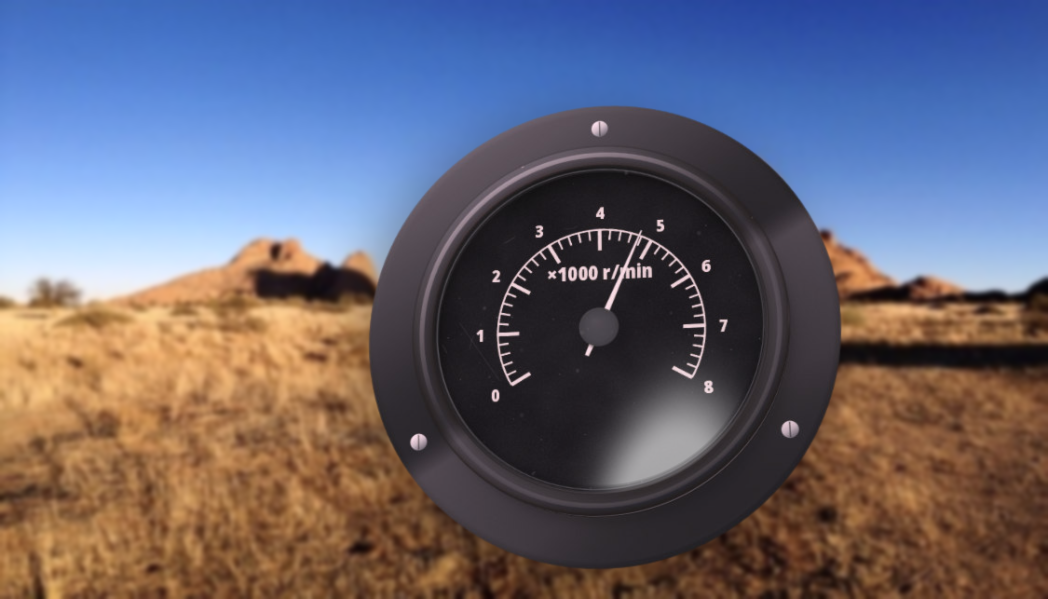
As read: 4800; rpm
